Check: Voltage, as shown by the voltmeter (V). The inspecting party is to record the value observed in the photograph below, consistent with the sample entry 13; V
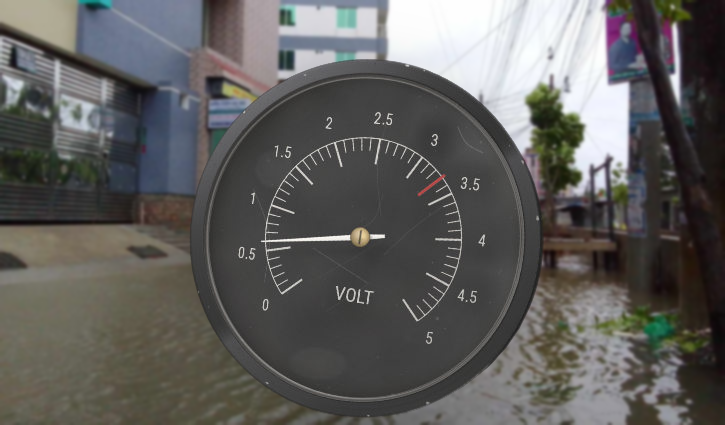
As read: 0.6; V
